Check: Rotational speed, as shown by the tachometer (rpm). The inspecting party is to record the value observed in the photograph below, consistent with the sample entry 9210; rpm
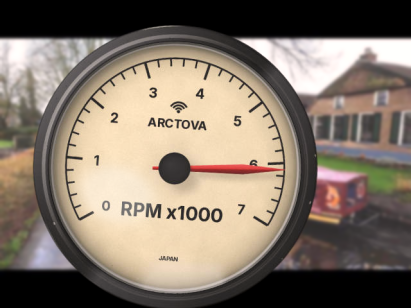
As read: 6100; rpm
